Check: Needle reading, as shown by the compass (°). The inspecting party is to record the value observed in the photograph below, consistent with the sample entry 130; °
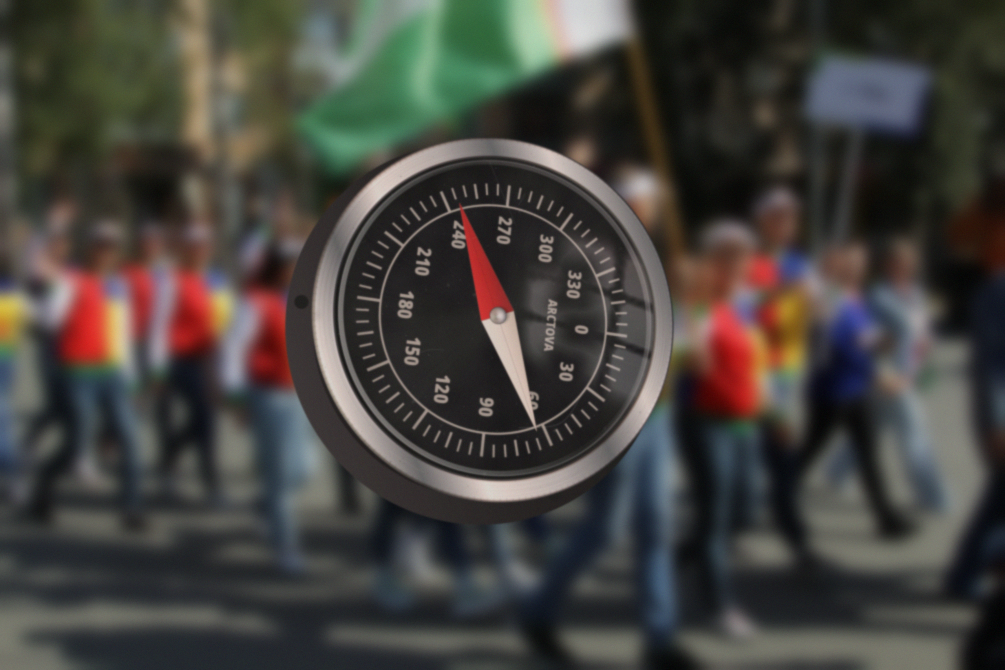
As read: 245; °
